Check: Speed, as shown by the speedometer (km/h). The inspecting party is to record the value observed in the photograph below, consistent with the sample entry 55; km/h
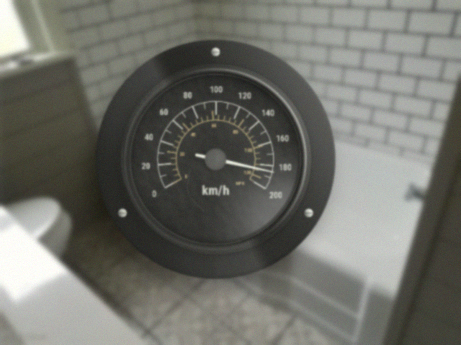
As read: 185; km/h
